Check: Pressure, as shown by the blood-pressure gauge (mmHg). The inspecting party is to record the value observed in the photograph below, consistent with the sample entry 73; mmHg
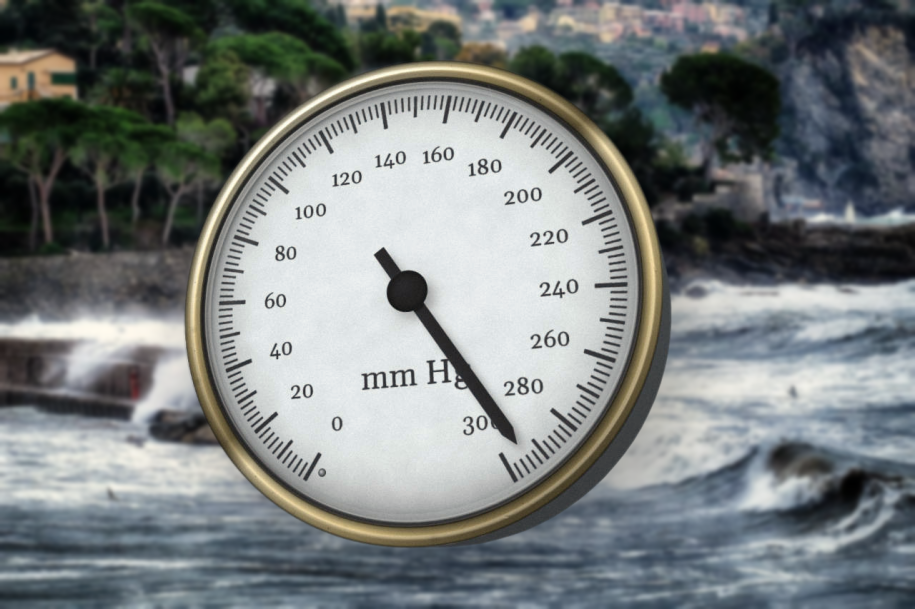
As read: 294; mmHg
